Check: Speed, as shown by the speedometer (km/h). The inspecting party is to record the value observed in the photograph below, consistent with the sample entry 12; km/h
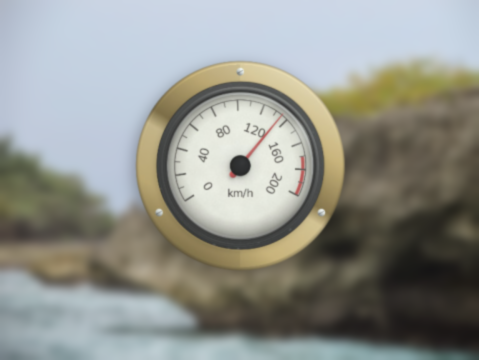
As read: 135; km/h
